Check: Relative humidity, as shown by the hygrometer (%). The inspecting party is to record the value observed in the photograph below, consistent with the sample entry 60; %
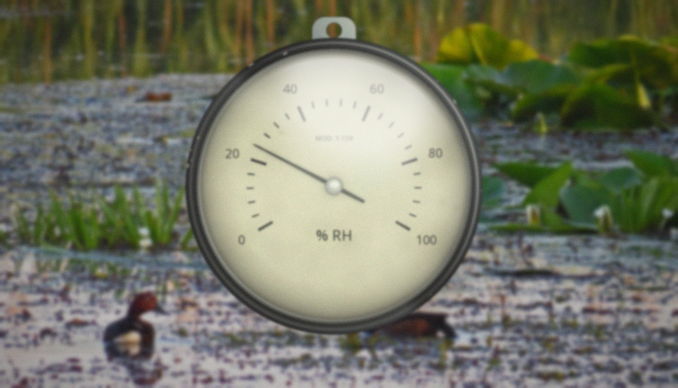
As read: 24; %
